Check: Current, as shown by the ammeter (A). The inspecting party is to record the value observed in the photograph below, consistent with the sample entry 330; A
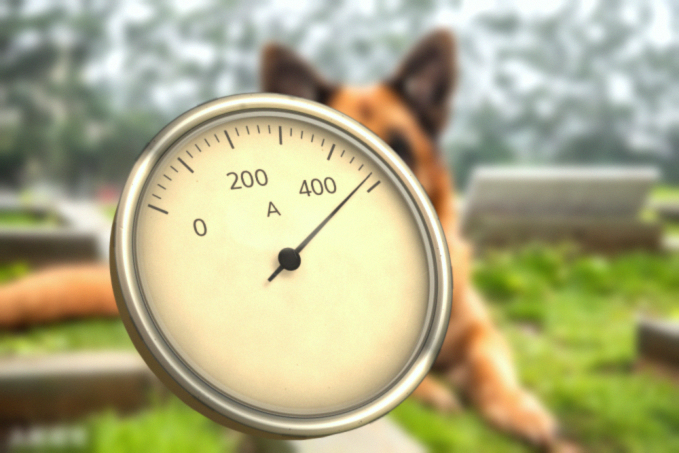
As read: 480; A
